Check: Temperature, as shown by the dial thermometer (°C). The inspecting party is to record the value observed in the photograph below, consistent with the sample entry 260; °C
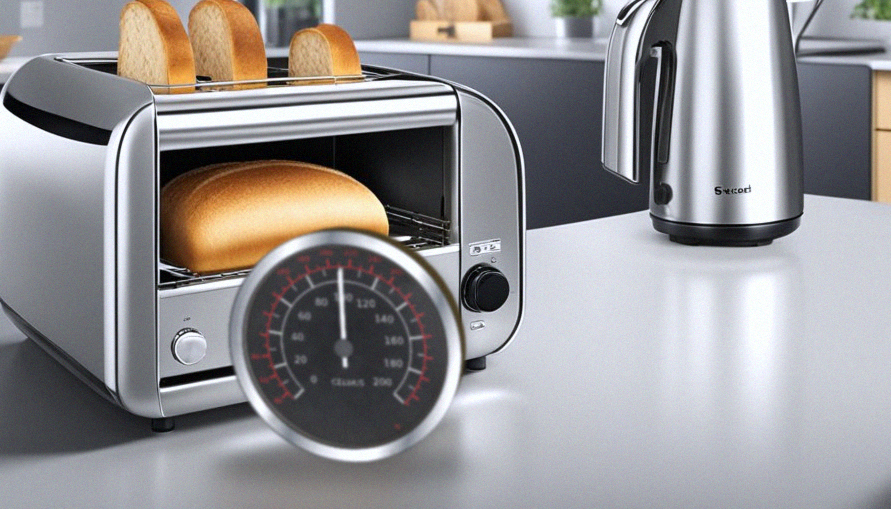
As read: 100; °C
